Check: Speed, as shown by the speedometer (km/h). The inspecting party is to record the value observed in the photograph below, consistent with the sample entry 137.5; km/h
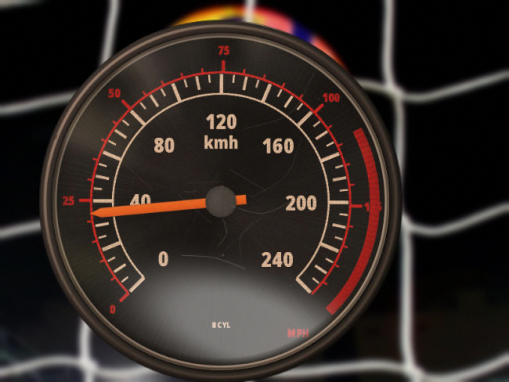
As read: 35; km/h
